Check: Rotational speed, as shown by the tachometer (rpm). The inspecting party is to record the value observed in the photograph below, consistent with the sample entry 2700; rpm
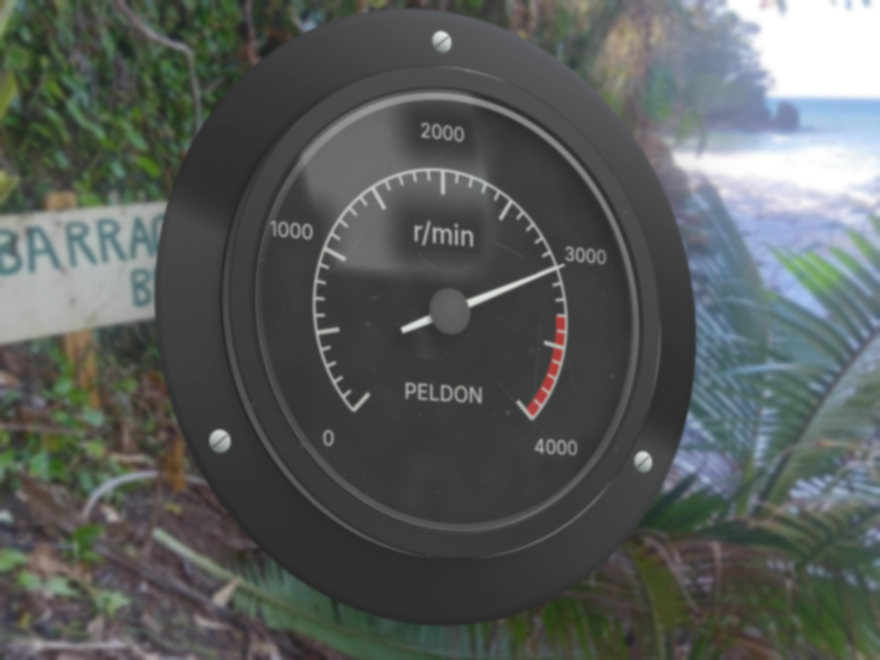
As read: 3000; rpm
